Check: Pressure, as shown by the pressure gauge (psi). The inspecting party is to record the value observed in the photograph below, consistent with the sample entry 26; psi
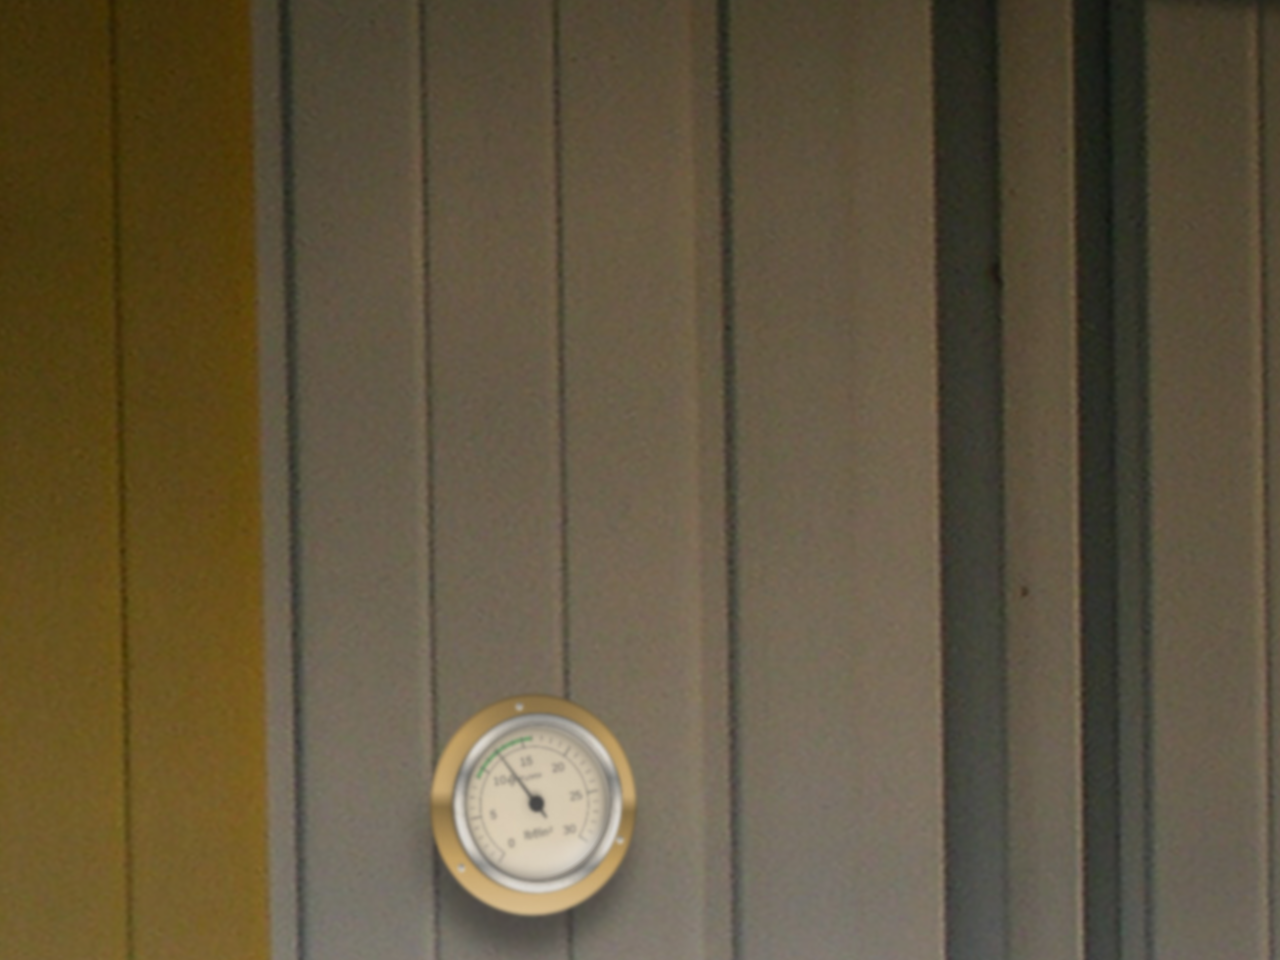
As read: 12; psi
